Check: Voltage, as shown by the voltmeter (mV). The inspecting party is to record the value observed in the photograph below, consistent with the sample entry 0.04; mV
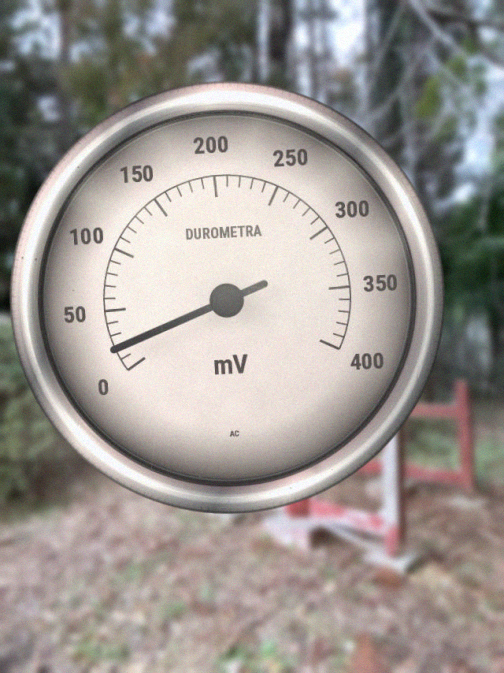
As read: 20; mV
